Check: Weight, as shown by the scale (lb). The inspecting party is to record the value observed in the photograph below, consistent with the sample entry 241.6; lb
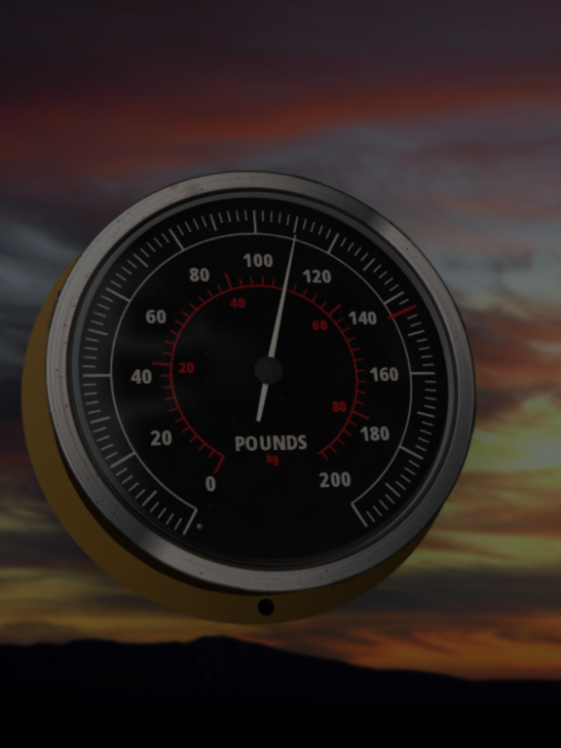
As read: 110; lb
